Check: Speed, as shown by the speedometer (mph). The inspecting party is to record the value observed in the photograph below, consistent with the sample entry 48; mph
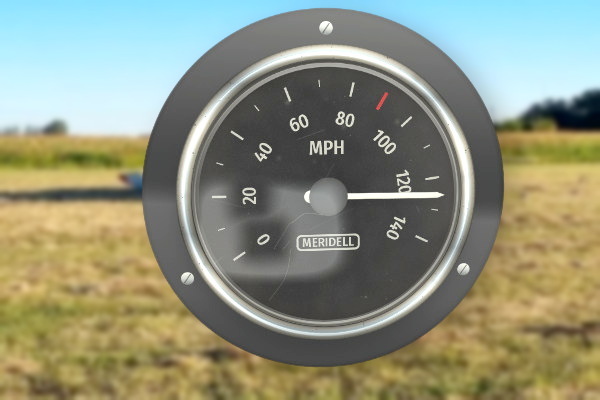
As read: 125; mph
